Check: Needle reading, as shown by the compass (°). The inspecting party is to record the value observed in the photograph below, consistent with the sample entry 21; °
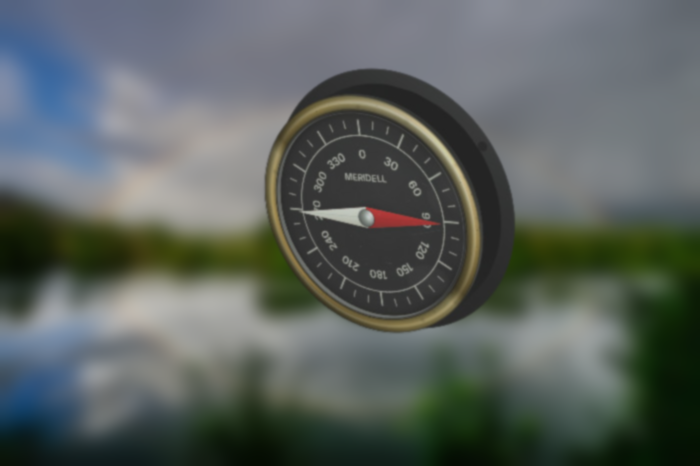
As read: 90; °
